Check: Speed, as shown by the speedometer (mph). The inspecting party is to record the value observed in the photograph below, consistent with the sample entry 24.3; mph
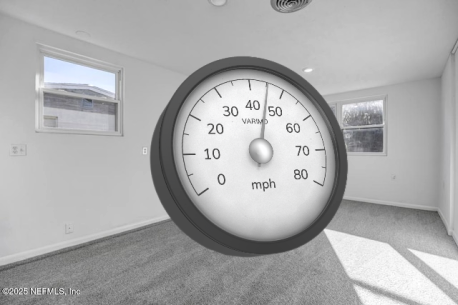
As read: 45; mph
